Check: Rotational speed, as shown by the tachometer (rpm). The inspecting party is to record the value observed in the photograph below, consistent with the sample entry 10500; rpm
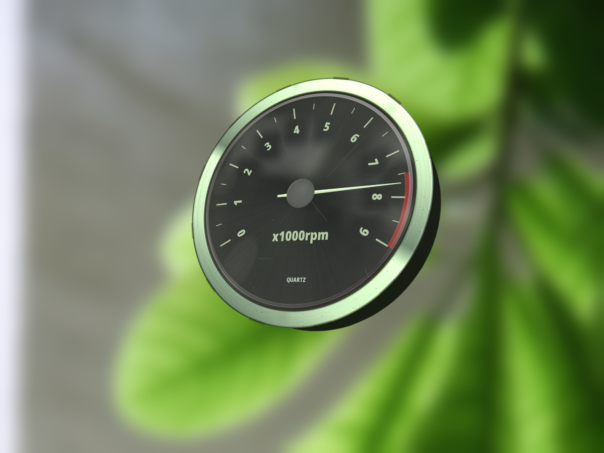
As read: 7750; rpm
